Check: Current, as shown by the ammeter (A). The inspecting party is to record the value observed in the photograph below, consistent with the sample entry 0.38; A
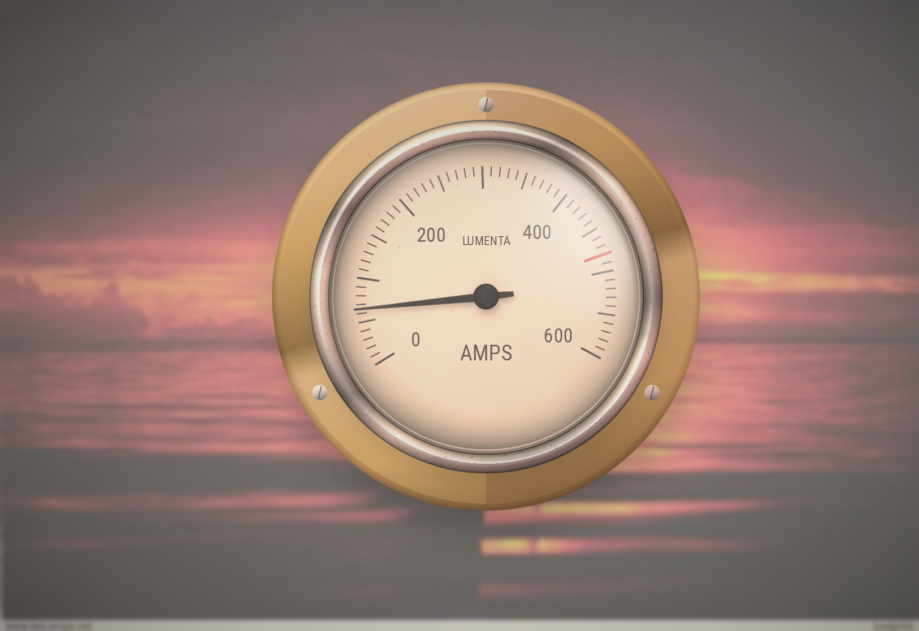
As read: 65; A
